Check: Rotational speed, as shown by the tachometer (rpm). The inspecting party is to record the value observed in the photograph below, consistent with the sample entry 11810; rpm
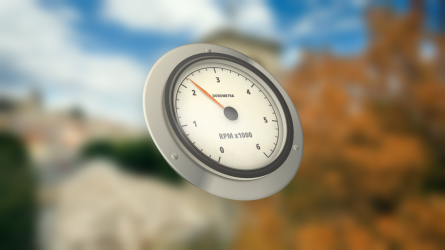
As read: 2200; rpm
